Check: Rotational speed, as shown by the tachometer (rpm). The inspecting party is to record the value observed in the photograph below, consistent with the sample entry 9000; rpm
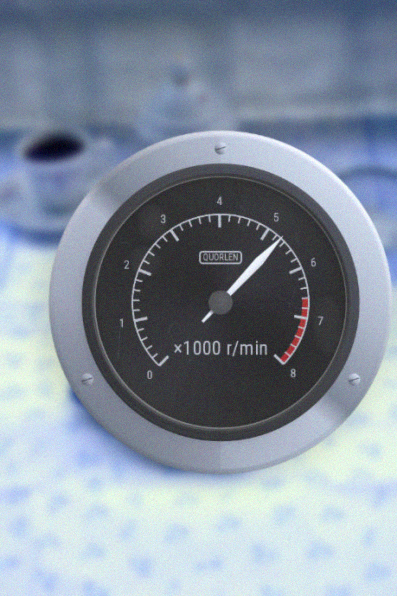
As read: 5300; rpm
